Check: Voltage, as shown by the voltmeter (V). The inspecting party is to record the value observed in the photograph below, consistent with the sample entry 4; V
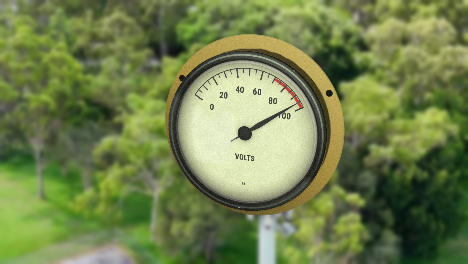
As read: 95; V
